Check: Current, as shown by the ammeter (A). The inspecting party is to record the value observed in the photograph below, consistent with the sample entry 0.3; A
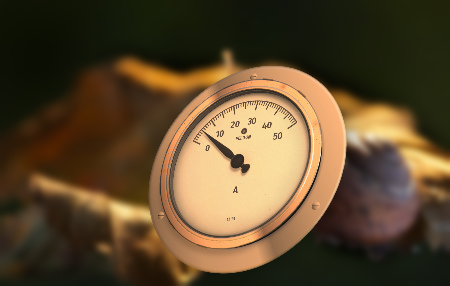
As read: 5; A
